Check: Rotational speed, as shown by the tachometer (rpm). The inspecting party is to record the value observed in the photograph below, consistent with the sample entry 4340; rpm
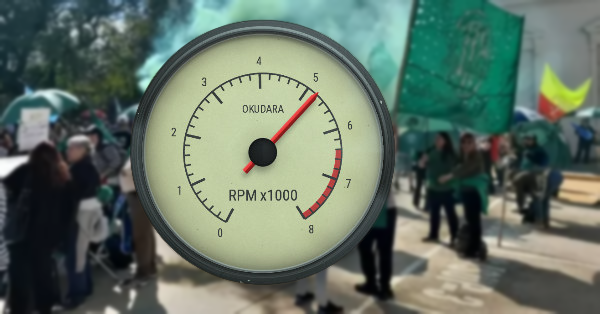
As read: 5200; rpm
